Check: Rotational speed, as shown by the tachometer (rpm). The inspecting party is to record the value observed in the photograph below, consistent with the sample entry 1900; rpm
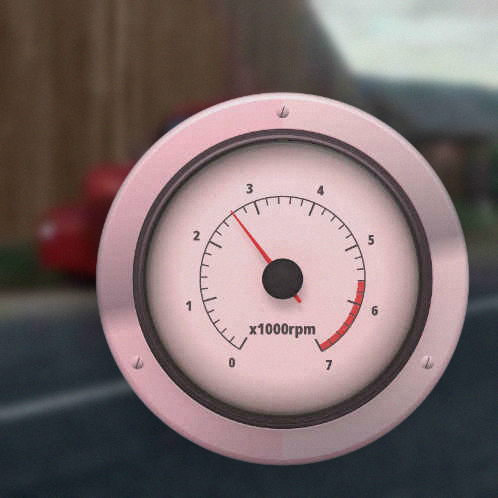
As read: 2600; rpm
